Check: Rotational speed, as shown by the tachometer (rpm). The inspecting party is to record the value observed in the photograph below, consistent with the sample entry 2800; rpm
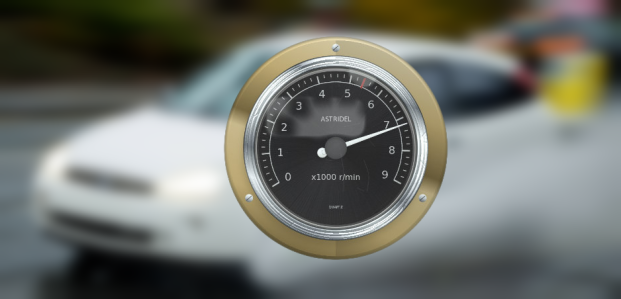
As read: 7200; rpm
